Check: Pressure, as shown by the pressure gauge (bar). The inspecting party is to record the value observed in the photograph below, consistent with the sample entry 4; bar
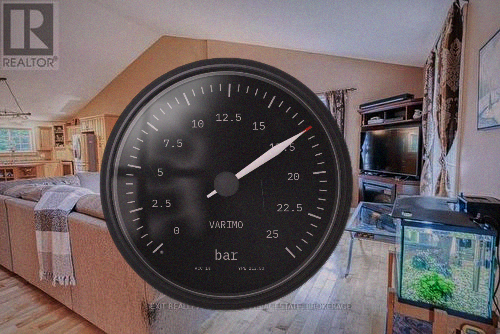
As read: 17.5; bar
